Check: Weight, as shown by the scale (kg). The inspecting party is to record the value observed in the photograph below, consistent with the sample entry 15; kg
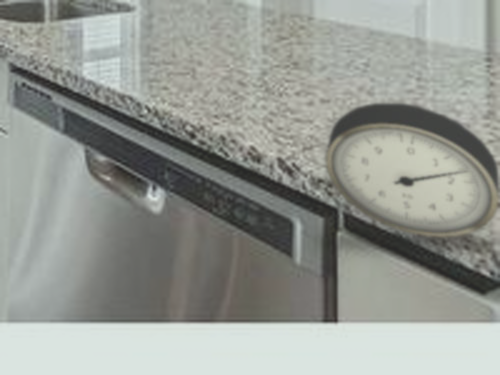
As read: 1.5; kg
